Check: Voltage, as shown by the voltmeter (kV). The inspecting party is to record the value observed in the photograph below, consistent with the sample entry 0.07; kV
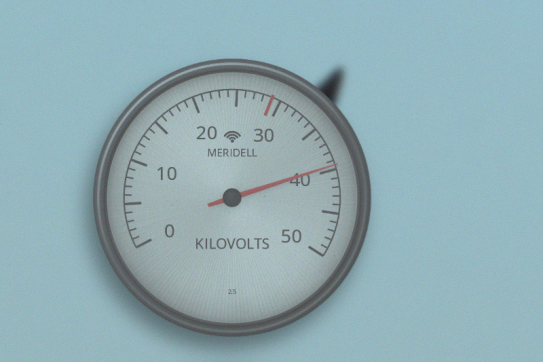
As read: 39.5; kV
